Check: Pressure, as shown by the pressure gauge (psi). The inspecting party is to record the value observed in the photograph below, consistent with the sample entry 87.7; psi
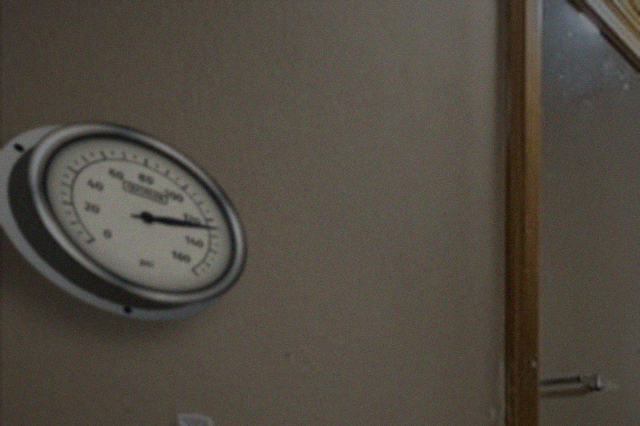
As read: 125; psi
